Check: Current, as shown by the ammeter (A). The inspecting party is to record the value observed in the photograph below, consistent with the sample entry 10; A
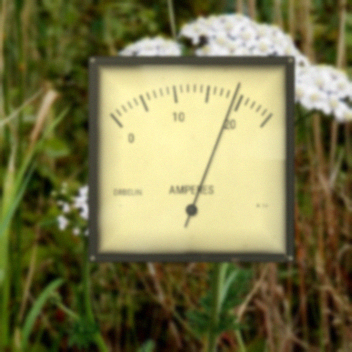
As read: 19; A
